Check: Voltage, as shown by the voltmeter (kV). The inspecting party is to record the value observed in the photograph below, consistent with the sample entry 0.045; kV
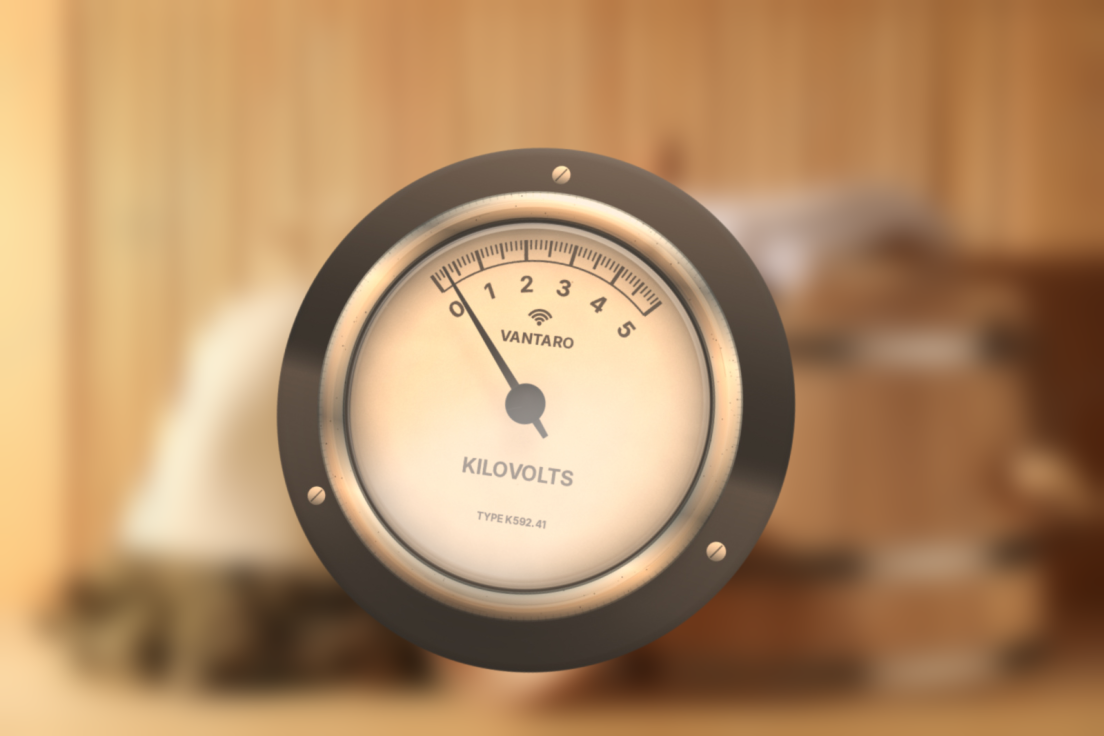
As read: 0.3; kV
